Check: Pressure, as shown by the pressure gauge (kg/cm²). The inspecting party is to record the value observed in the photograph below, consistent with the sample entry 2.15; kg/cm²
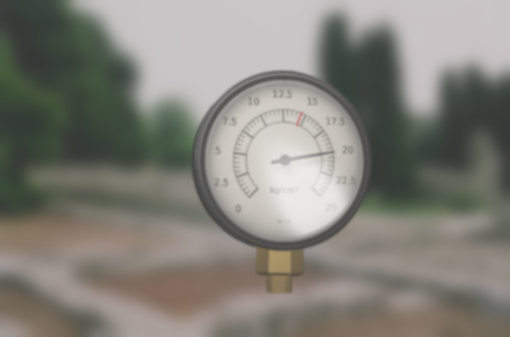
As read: 20; kg/cm²
